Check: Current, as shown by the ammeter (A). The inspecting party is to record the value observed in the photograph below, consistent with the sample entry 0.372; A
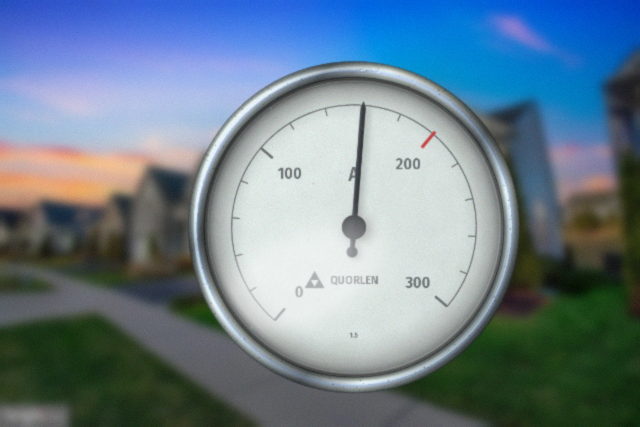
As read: 160; A
